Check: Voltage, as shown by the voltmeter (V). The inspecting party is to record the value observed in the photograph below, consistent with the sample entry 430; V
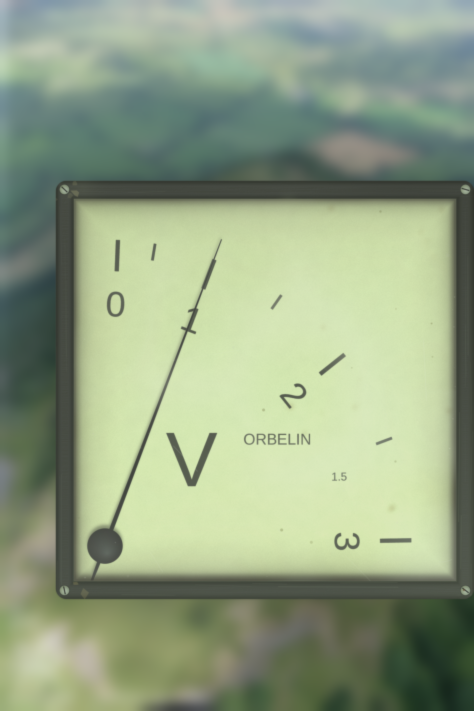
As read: 1; V
